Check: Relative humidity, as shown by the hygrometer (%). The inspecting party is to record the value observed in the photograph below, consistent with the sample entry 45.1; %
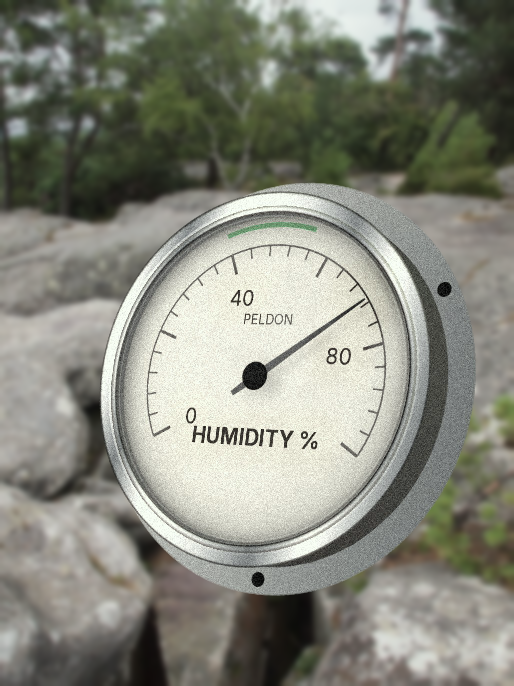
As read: 72; %
